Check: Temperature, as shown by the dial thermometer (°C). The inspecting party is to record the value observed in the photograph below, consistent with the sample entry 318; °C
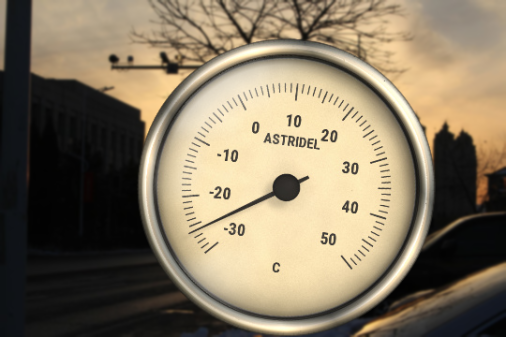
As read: -26; °C
